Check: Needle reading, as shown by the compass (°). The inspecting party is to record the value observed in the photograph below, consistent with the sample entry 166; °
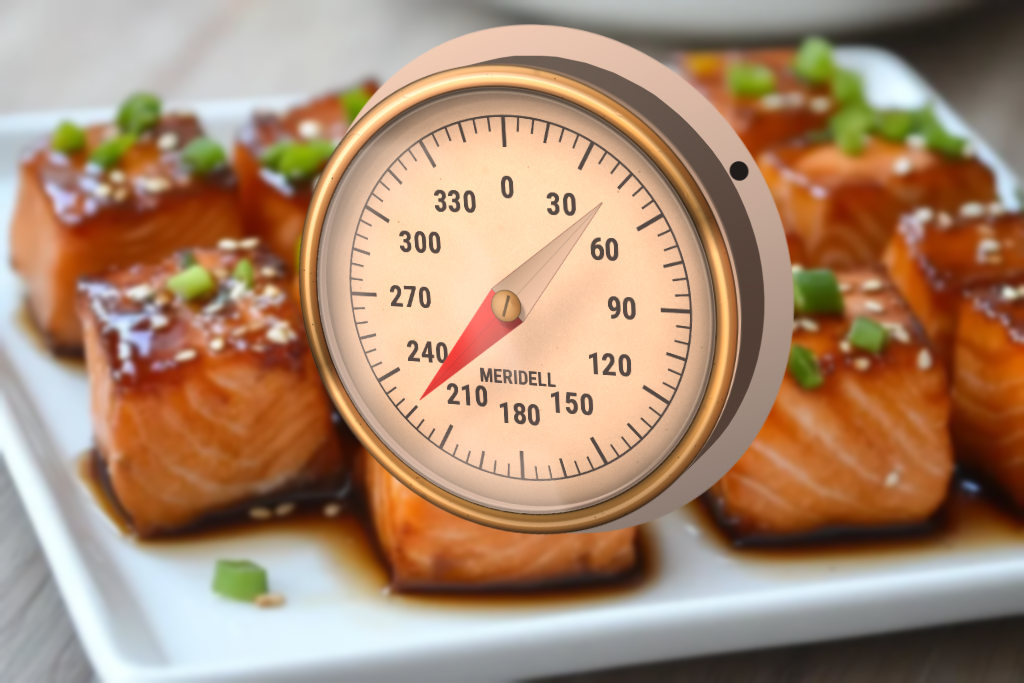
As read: 225; °
